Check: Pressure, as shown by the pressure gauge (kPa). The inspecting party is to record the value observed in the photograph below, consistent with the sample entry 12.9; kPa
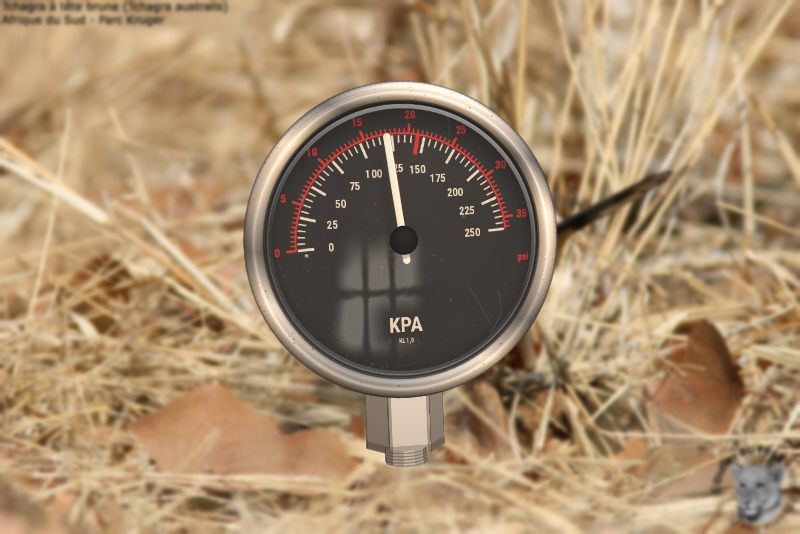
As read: 120; kPa
